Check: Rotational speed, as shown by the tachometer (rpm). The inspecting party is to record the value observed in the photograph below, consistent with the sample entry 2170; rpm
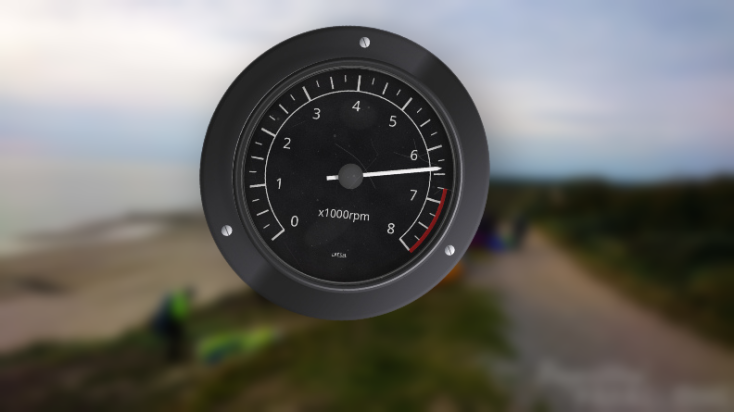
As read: 6375; rpm
